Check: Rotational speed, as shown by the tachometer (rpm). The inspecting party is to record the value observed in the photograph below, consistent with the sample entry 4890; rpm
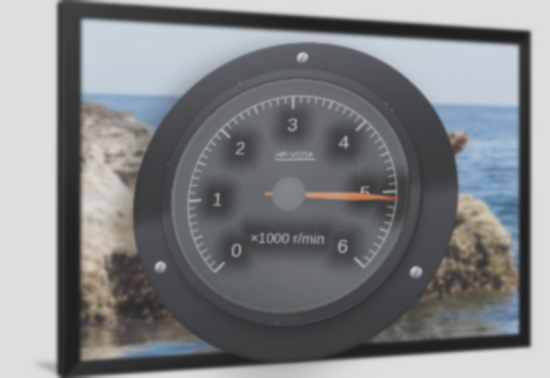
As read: 5100; rpm
